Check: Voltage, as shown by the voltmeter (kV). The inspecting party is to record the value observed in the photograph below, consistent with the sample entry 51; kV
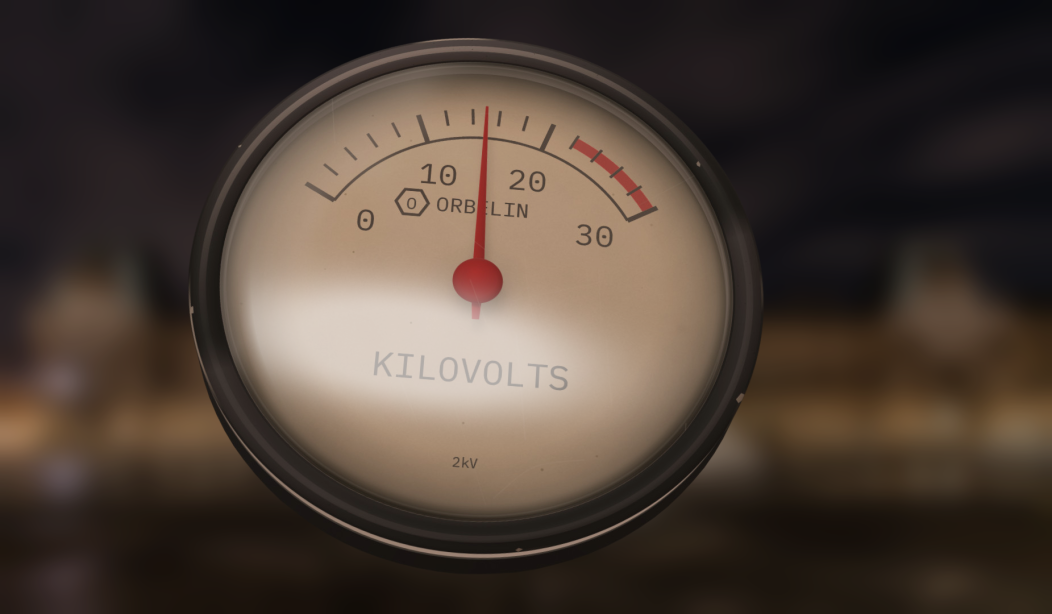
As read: 15; kV
